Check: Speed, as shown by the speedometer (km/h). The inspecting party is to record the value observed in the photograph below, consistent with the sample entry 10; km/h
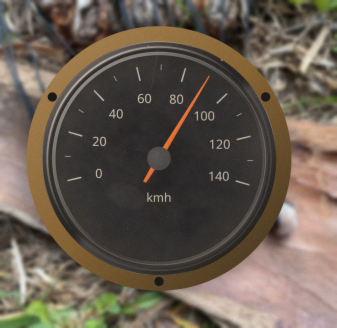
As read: 90; km/h
